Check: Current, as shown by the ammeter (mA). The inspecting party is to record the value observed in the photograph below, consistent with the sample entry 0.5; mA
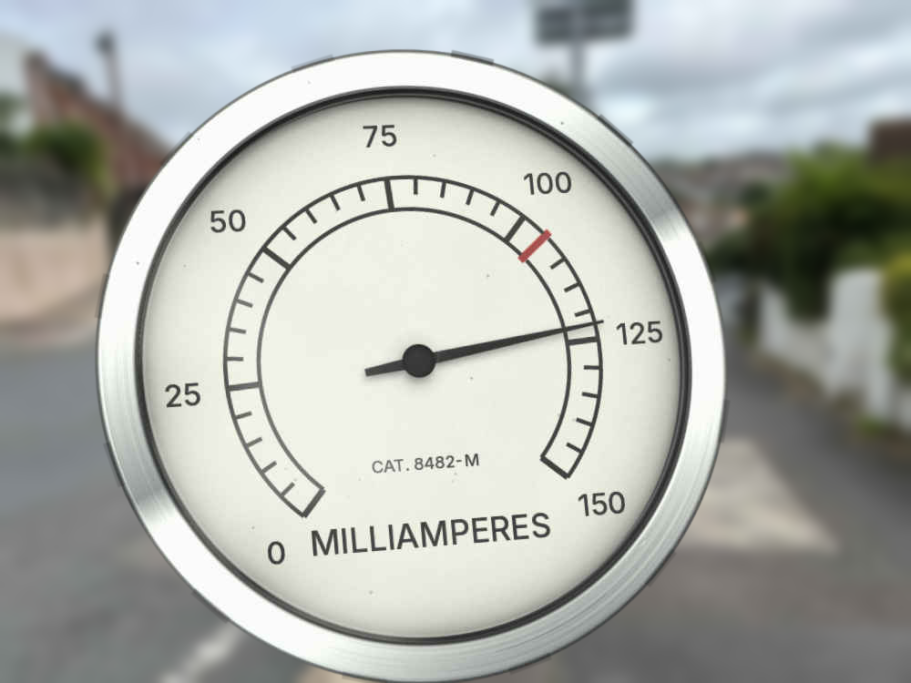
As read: 122.5; mA
